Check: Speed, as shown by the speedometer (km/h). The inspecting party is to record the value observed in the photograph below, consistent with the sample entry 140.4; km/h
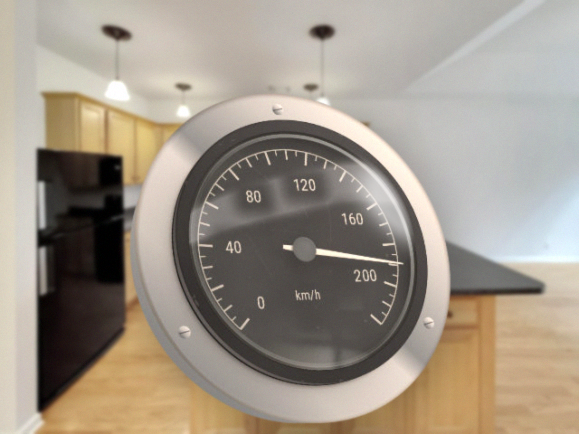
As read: 190; km/h
